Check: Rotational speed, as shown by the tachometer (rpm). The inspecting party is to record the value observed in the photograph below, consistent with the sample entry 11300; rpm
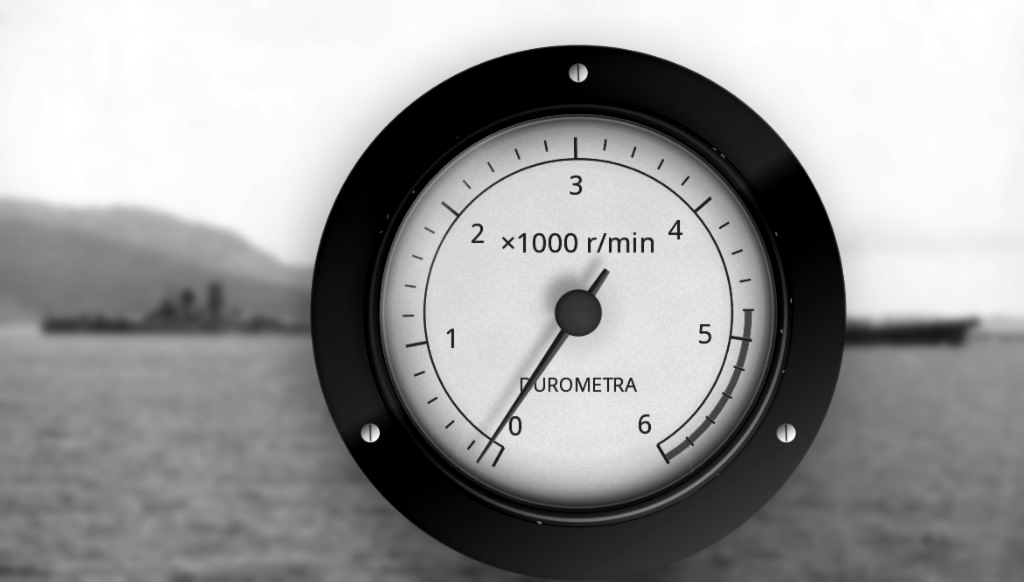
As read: 100; rpm
